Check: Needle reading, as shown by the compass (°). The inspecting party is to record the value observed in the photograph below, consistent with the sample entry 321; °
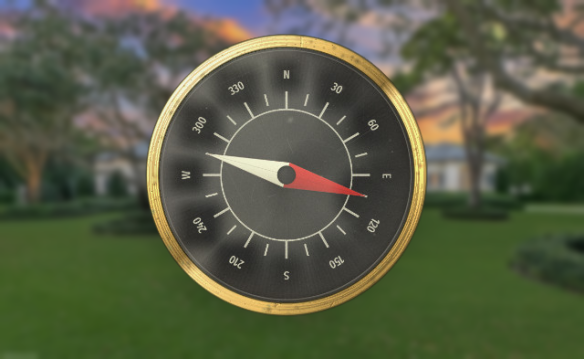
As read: 105; °
